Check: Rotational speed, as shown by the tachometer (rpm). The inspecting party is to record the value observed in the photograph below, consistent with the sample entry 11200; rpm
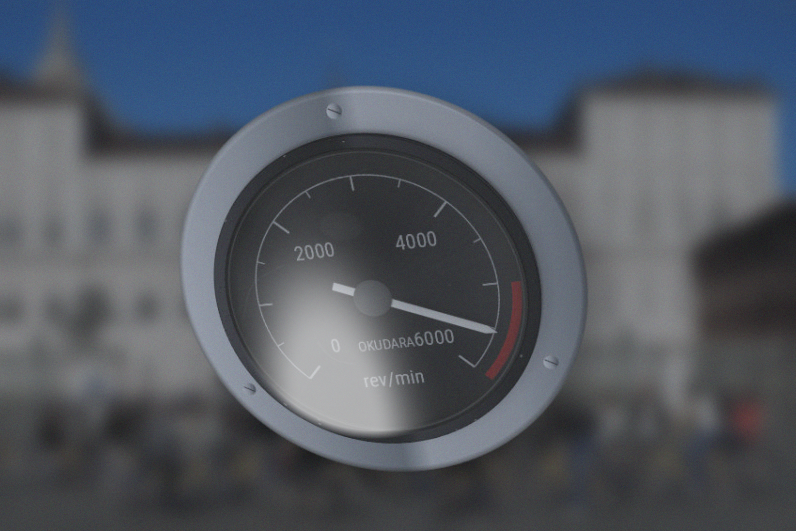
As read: 5500; rpm
